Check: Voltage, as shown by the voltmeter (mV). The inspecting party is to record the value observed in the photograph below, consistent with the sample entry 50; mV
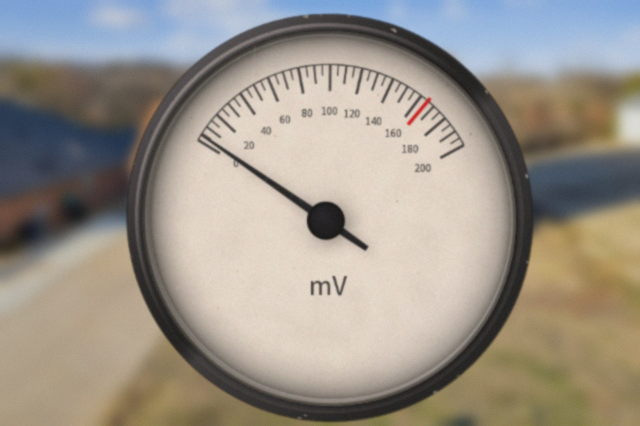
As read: 5; mV
